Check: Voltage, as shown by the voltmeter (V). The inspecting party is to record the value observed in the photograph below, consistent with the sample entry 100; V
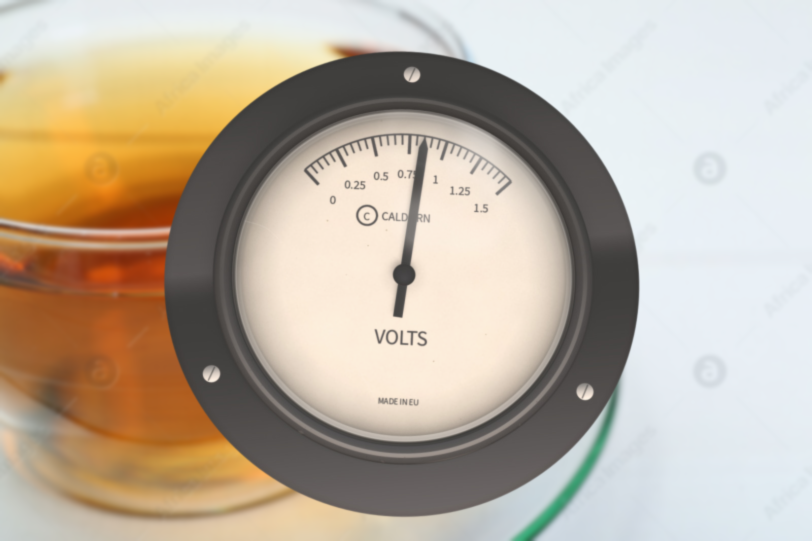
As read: 0.85; V
